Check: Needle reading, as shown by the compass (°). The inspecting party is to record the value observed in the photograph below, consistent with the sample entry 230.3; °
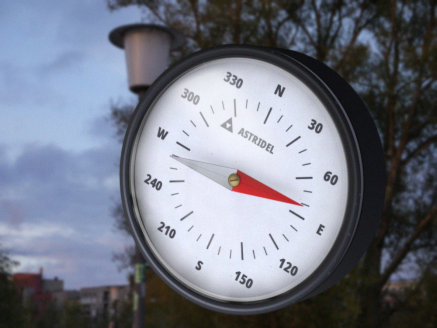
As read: 80; °
